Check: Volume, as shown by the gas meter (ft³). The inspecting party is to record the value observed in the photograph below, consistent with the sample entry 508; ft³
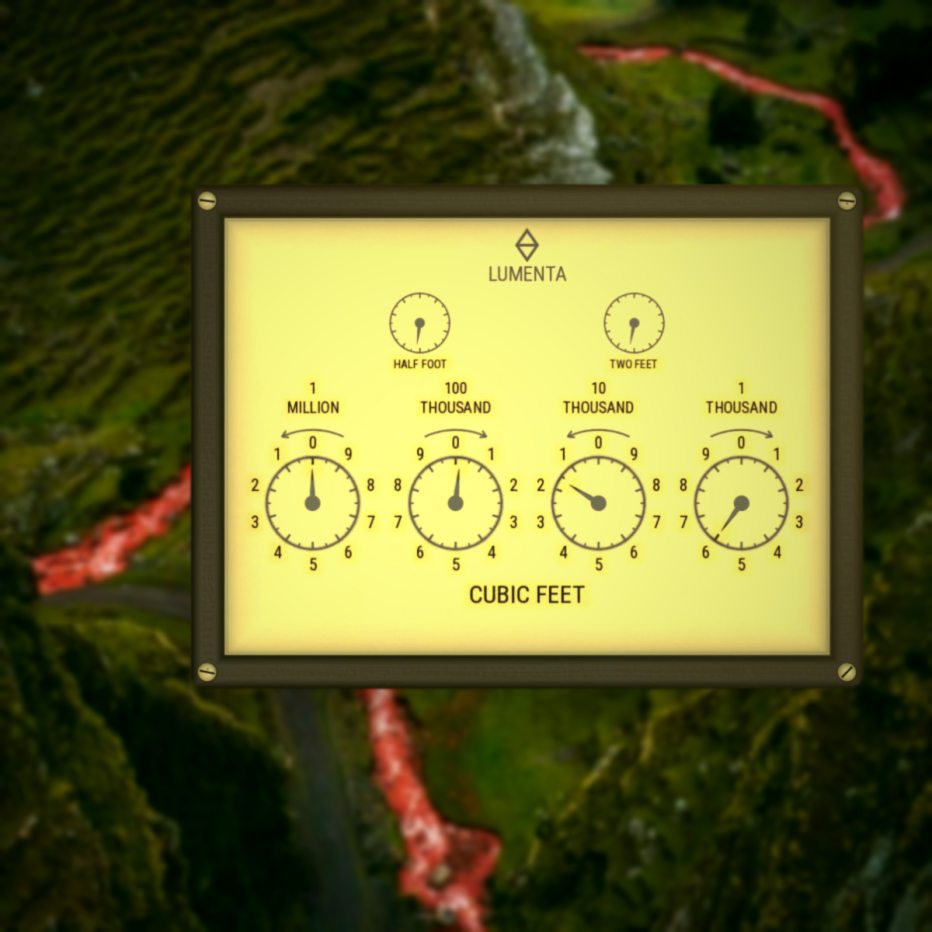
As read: 1600; ft³
